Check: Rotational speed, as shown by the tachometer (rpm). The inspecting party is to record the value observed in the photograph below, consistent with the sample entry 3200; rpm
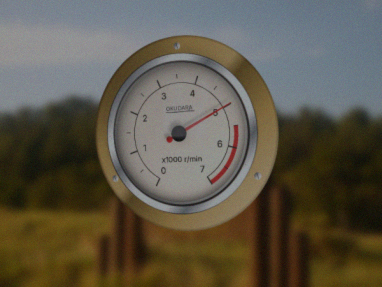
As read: 5000; rpm
